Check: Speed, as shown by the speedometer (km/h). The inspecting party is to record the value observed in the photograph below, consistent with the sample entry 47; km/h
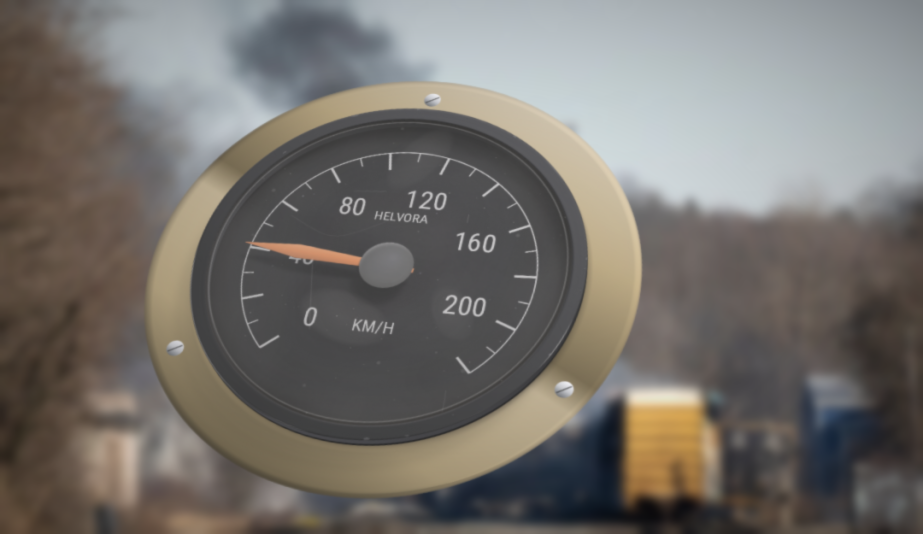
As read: 40; km/h
